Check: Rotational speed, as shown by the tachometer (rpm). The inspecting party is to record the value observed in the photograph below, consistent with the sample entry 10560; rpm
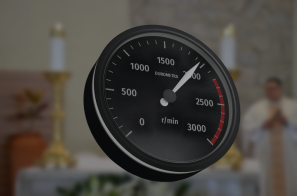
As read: 1950; rpm
